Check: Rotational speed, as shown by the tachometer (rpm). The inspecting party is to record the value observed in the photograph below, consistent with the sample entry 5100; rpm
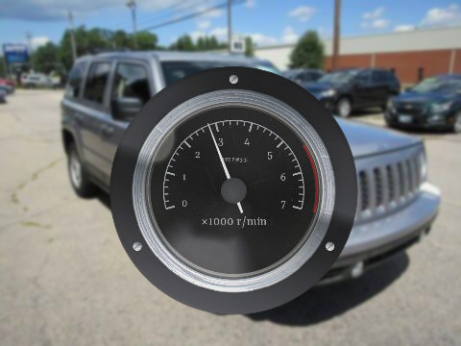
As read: 2800; rpm
